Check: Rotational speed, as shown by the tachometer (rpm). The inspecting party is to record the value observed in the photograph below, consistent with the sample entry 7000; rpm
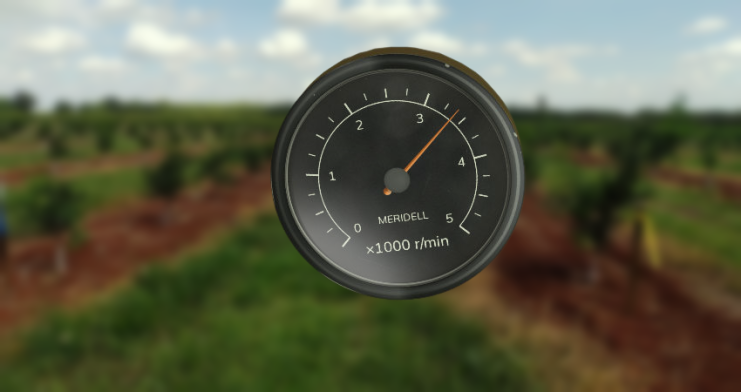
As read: 3375; rpm
